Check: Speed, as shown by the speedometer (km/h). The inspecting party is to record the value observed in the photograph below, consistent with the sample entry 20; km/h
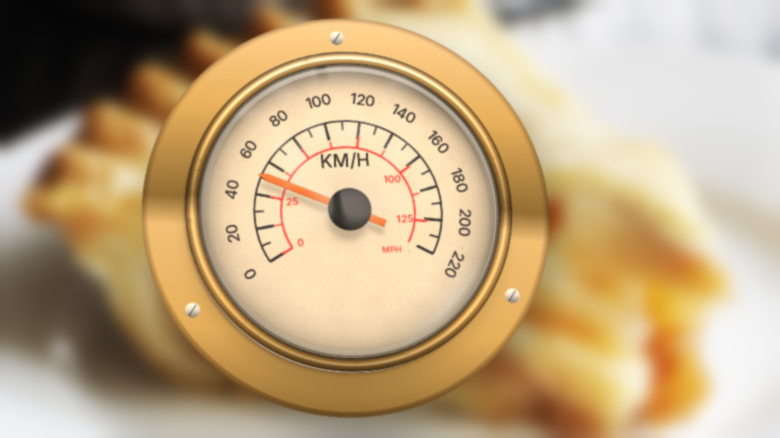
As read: 50; km/h
